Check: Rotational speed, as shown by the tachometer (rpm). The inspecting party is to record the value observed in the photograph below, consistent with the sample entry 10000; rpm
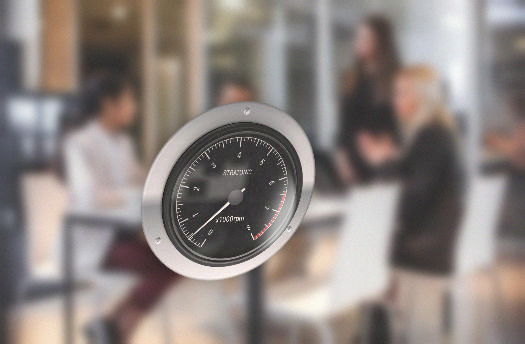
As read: 500; rpm
